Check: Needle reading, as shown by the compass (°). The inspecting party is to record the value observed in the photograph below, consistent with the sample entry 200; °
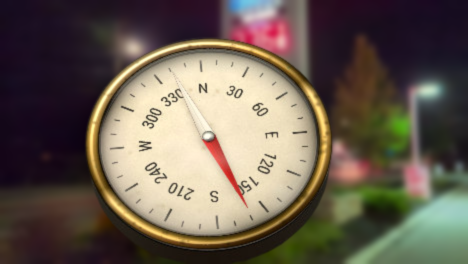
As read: 160; °
